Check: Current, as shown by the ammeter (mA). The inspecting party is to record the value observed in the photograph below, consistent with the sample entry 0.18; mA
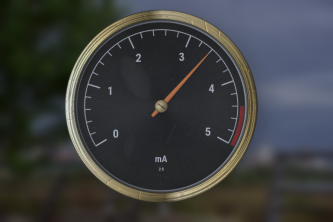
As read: 3.4; mA
